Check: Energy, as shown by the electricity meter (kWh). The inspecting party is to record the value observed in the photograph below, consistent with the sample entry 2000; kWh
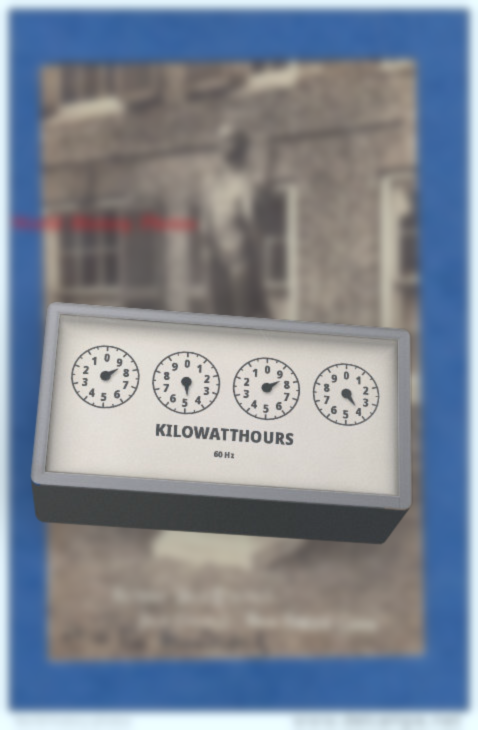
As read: 8484; kWh
